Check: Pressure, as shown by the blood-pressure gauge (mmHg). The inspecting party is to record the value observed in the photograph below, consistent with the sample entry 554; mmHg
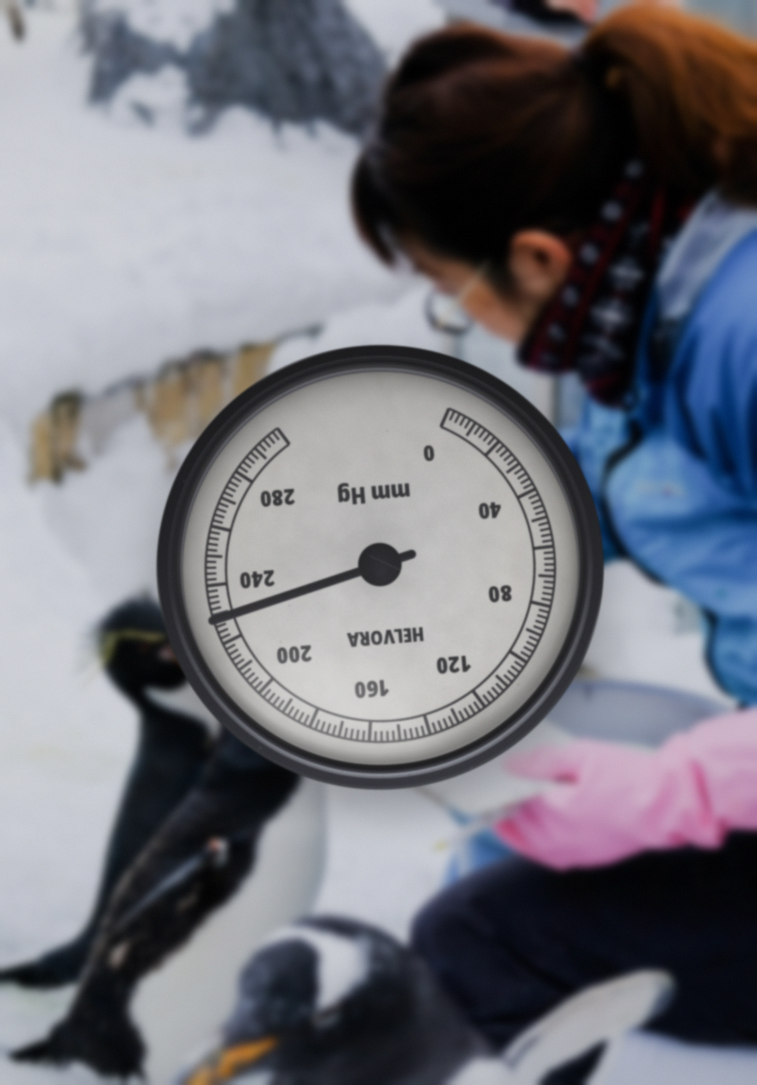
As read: 228; mmHg
